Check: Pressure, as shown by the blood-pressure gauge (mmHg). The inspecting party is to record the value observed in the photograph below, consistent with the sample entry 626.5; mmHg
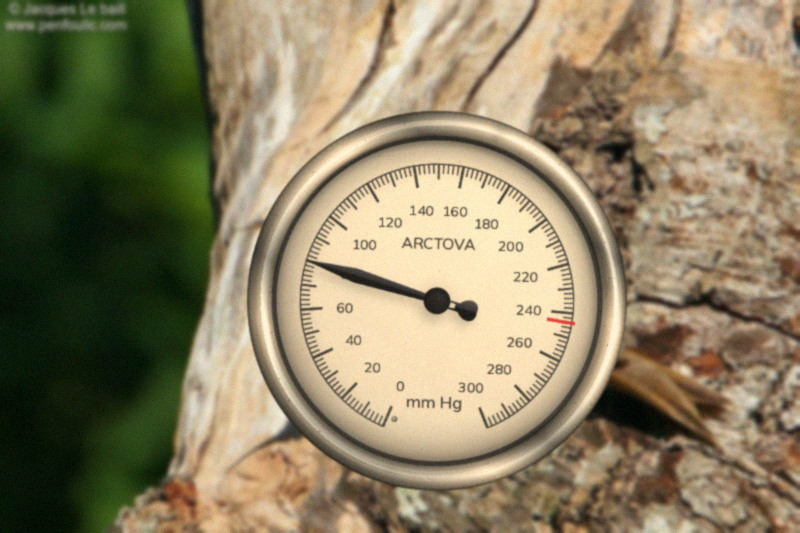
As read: 80; mmHg
